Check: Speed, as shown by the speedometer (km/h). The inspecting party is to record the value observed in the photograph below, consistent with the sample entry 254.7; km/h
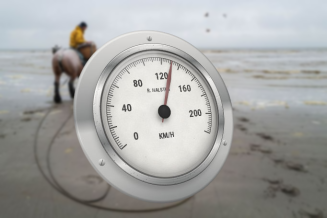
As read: 130; km/h
